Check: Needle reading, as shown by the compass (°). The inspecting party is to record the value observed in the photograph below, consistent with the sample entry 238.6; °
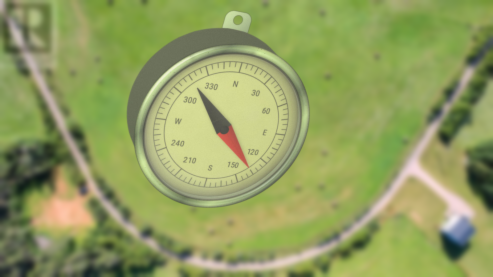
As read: 135; °
